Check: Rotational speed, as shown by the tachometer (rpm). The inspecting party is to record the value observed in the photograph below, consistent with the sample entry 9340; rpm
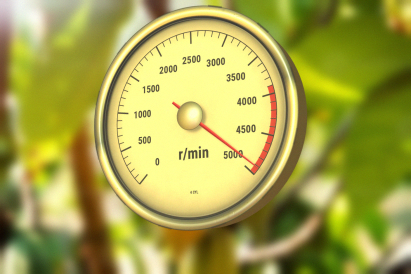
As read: 4900; rpm
